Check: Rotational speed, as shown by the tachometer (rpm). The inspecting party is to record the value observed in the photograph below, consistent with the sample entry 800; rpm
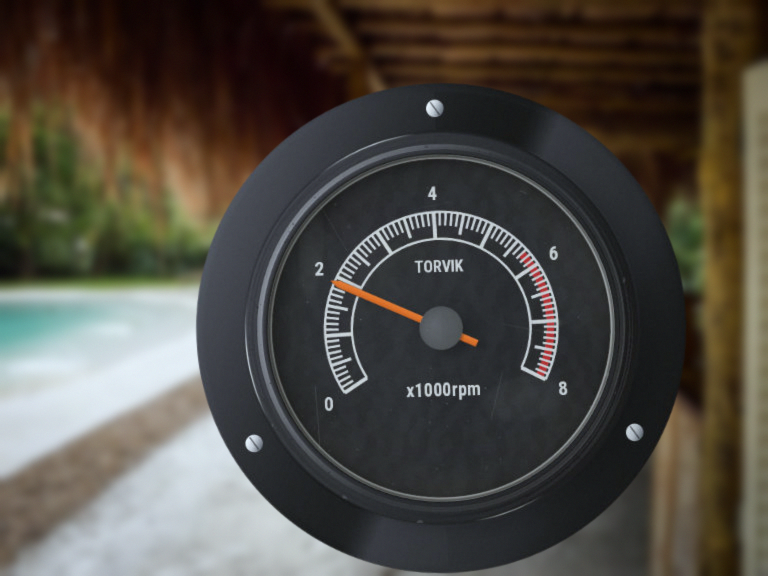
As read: 1900; rpm
